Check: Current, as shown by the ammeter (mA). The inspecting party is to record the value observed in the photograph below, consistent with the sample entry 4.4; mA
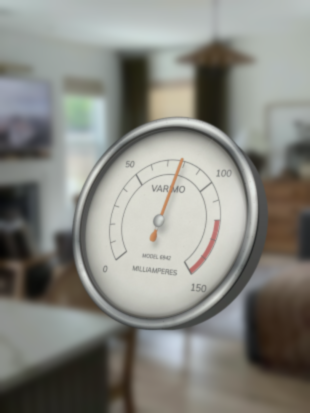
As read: 80; mA
